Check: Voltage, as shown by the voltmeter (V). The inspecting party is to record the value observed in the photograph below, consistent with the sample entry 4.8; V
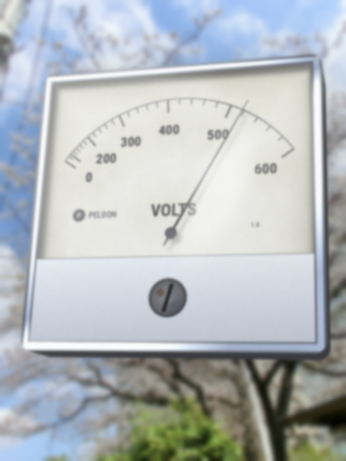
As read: 520; V
